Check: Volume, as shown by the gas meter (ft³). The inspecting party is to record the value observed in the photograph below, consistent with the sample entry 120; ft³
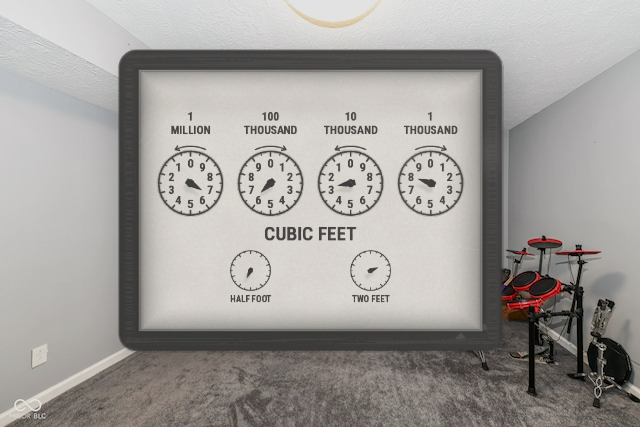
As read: 662800; ft³
